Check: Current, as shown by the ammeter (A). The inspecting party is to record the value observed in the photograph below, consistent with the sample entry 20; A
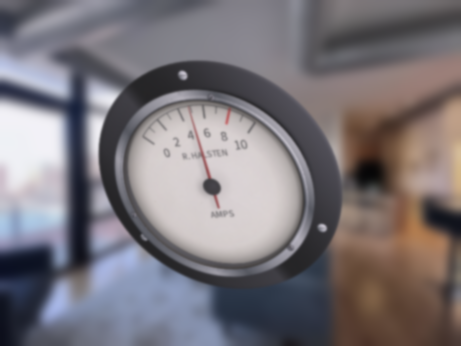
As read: 5; A
